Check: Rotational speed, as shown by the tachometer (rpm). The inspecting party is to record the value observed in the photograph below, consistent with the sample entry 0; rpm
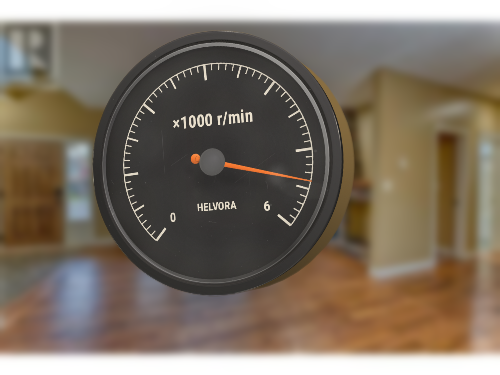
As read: 5400; rpm
